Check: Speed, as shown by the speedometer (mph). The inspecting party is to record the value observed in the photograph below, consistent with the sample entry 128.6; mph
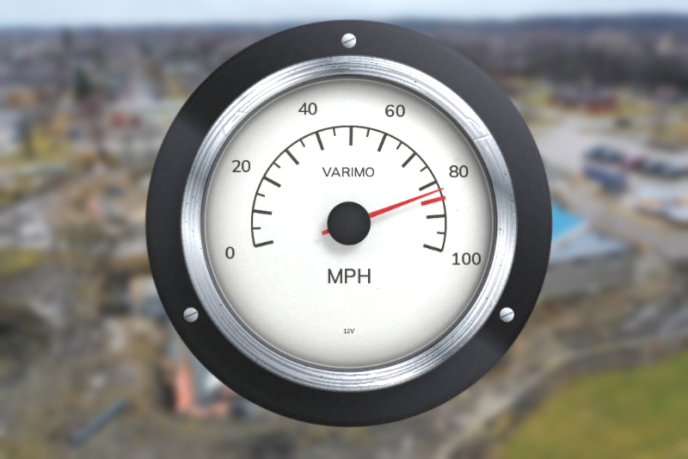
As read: 82.5; mph
